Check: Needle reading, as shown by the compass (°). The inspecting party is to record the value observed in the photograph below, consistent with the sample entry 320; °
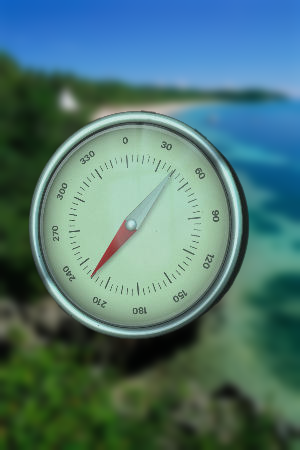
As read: 225; °
